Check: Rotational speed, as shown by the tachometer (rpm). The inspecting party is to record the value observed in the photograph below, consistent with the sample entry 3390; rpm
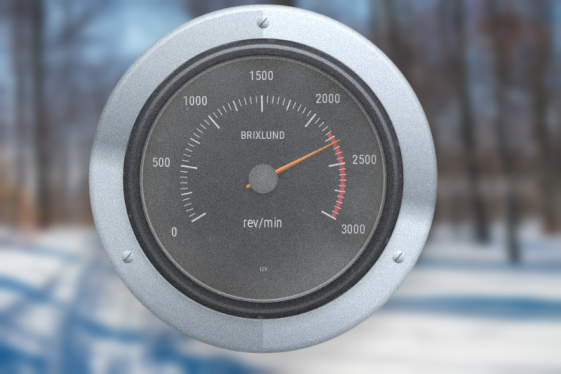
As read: 2300; rpm
